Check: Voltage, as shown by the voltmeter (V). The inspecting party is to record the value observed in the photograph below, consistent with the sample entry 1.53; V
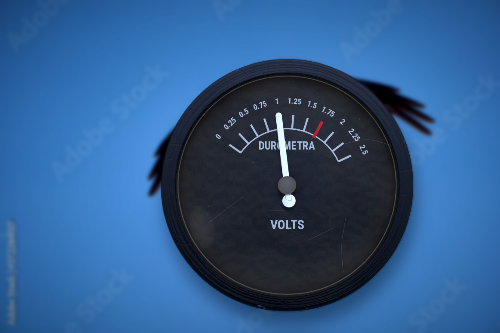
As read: 1; V
